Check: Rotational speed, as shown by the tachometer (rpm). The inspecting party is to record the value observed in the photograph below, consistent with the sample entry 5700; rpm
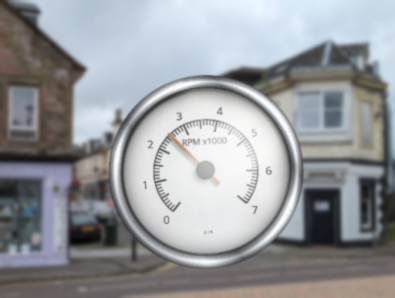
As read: 2500; rpm
